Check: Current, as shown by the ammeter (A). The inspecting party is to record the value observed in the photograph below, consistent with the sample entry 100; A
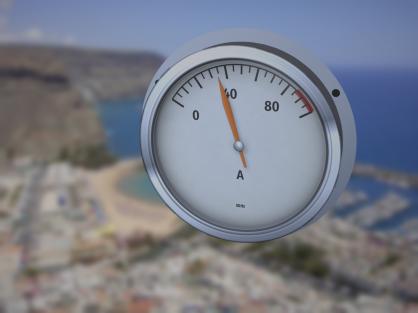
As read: 35; A
